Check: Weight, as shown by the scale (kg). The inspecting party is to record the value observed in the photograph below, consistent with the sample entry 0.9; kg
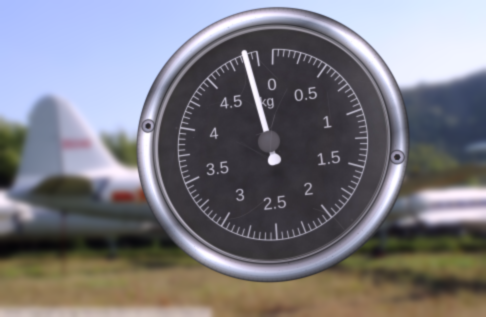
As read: 4.9; kg
